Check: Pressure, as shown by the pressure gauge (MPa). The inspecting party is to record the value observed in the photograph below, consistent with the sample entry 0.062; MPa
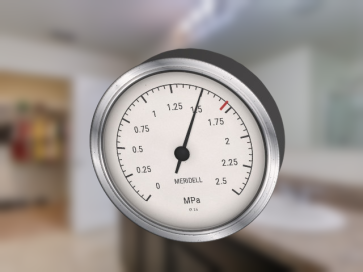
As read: 1.5; MPa
